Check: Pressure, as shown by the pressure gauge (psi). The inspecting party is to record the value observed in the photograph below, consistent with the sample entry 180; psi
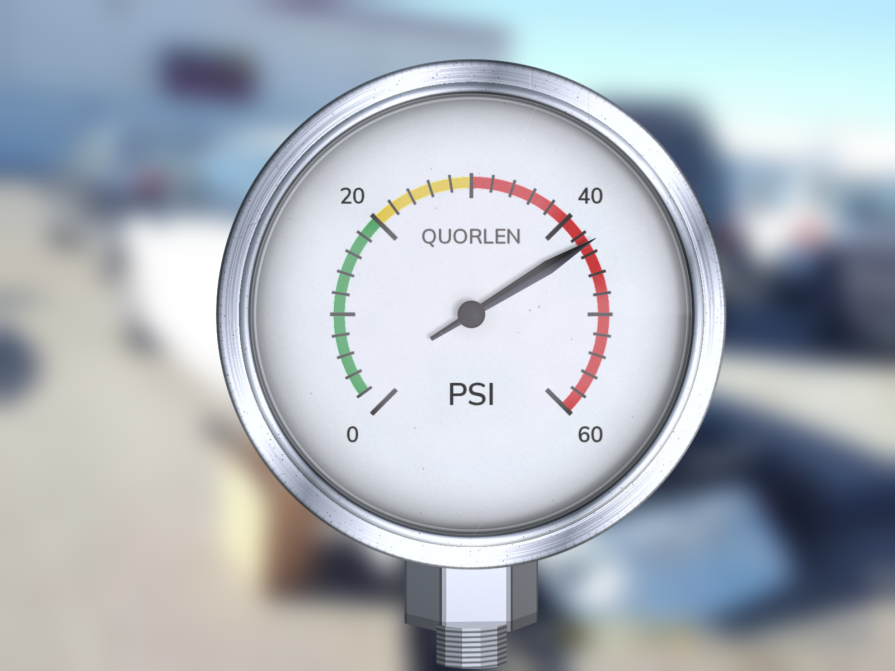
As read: 43; psi
